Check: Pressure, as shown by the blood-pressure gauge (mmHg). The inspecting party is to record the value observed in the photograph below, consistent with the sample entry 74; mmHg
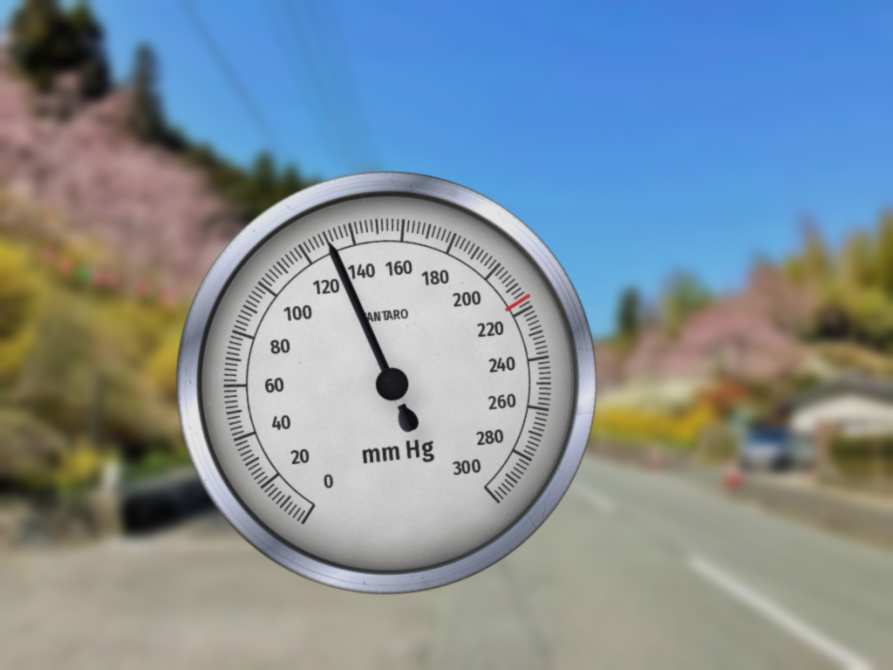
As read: 130; mmHg
